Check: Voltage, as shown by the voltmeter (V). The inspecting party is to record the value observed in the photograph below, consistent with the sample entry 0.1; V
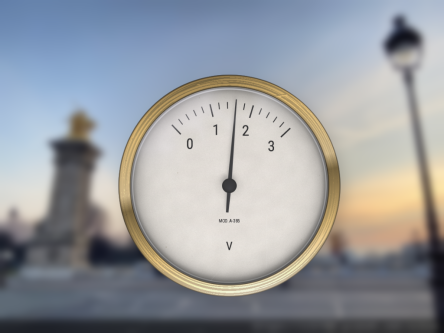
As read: 1.6; V
